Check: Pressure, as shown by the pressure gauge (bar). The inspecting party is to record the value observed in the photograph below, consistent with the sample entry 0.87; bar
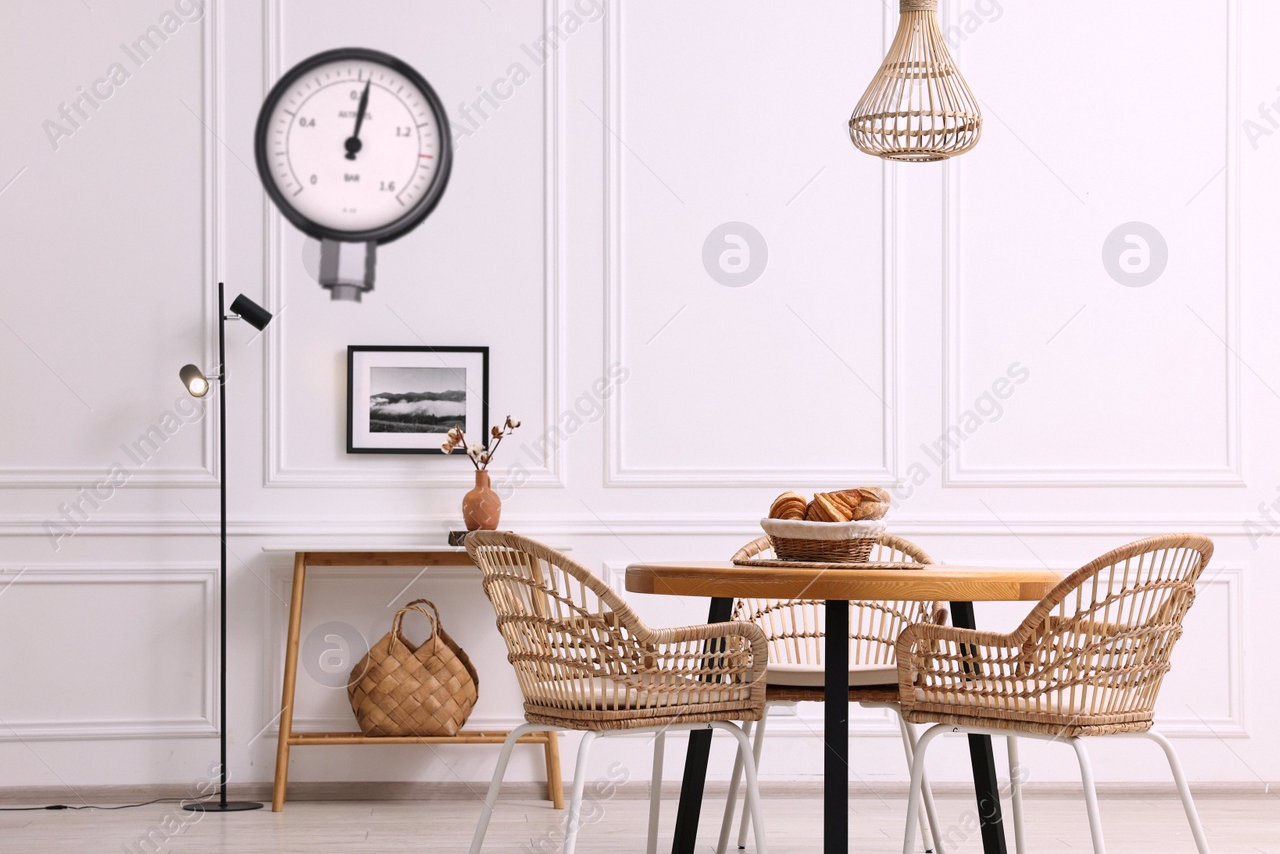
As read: 0.85; bar
